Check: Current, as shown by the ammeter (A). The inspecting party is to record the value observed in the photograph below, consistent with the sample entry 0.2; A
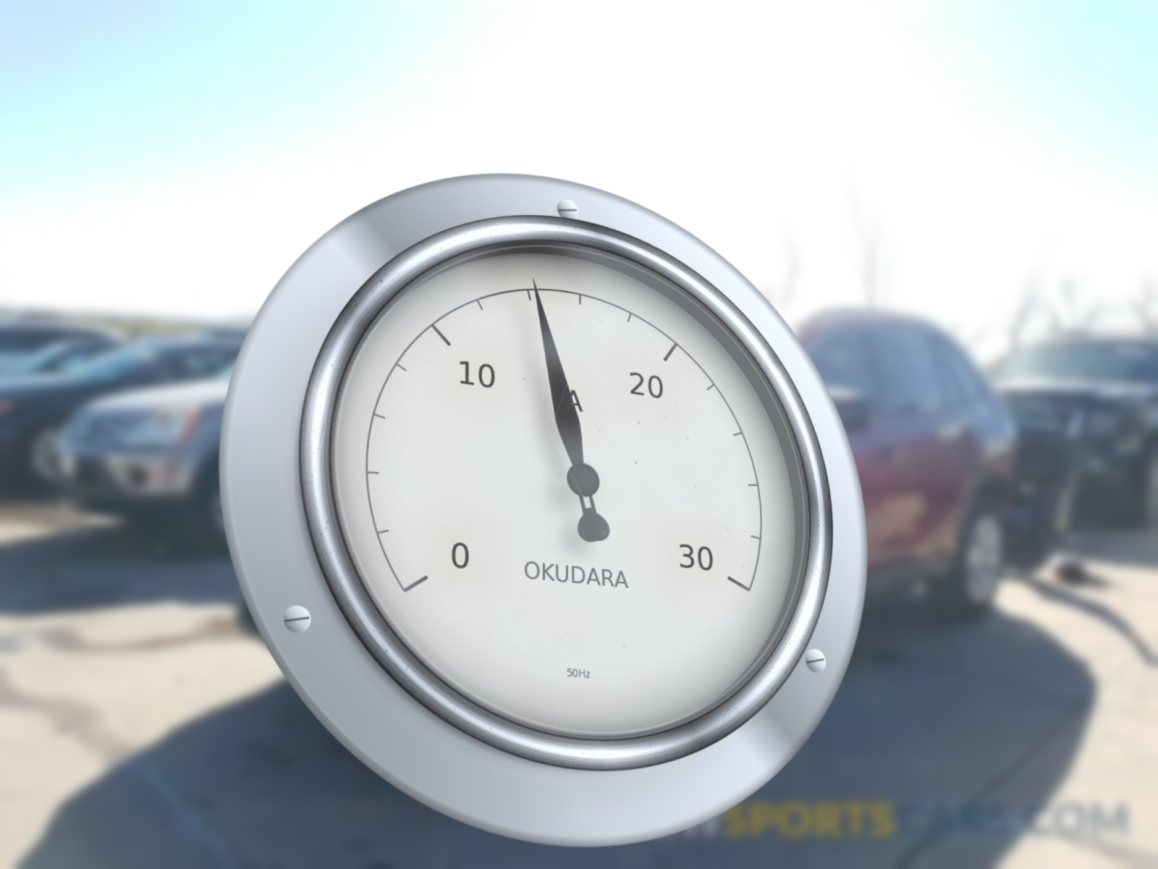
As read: 14; A
